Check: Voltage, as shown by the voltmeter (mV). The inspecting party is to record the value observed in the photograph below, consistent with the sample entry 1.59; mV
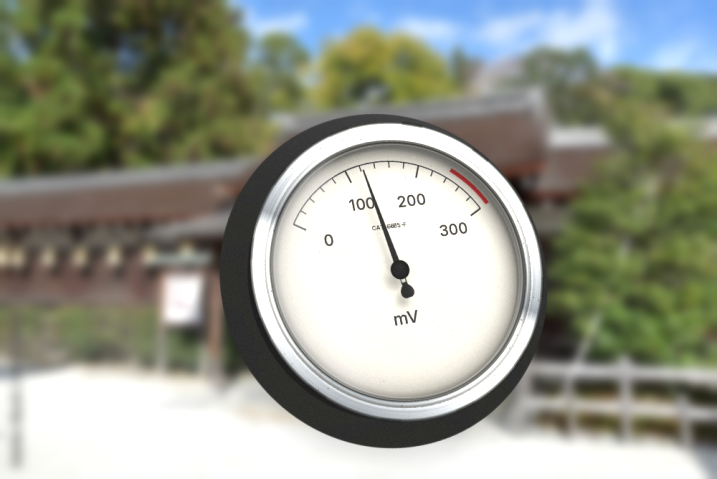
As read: 120; mV
